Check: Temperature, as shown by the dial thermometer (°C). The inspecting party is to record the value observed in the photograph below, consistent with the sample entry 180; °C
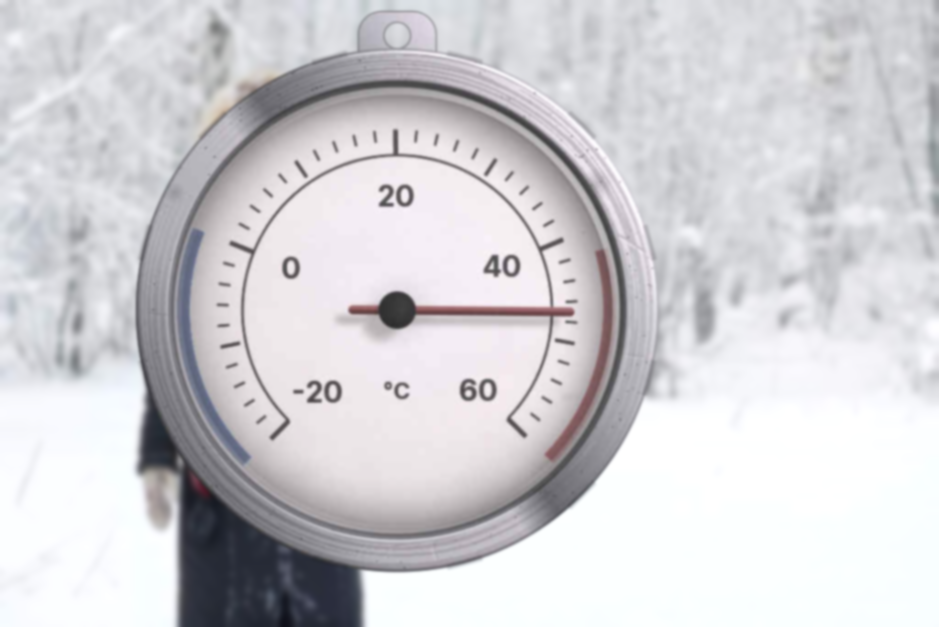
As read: 47; °C
